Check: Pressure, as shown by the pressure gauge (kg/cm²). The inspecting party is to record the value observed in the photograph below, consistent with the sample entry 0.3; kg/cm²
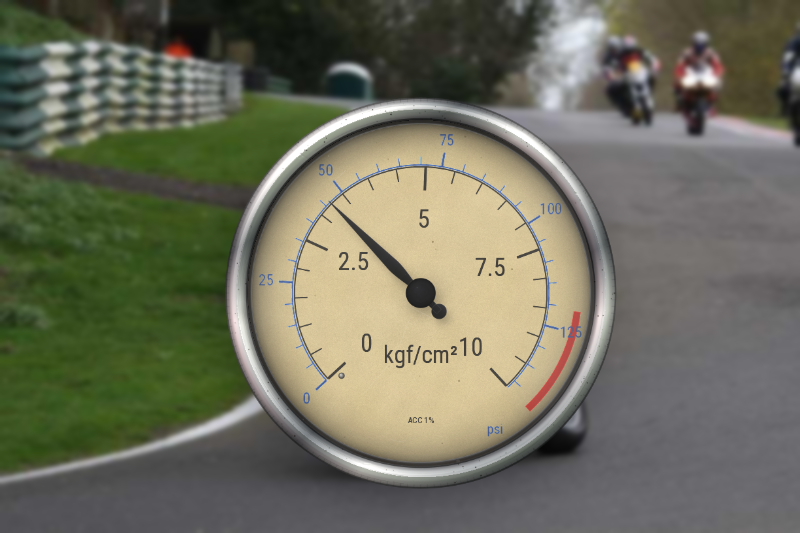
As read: 3.25; kg/cm²
